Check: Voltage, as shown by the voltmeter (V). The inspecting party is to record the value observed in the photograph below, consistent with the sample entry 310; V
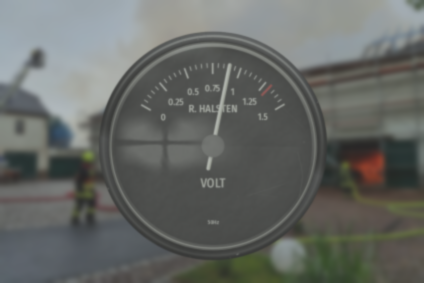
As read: 0.9; V
